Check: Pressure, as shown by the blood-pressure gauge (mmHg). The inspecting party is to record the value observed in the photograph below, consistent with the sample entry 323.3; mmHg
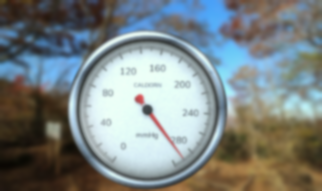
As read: 290; mmHg
